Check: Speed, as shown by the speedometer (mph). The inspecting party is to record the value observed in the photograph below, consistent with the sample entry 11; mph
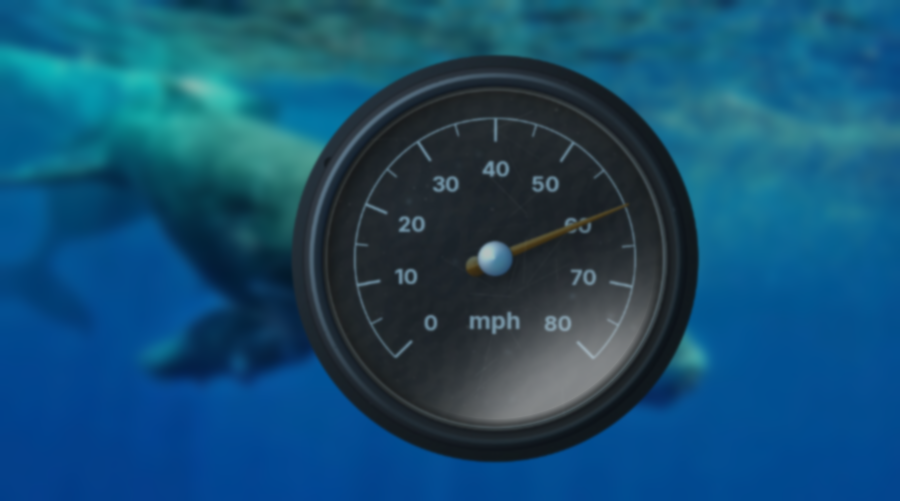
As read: 60; mph
